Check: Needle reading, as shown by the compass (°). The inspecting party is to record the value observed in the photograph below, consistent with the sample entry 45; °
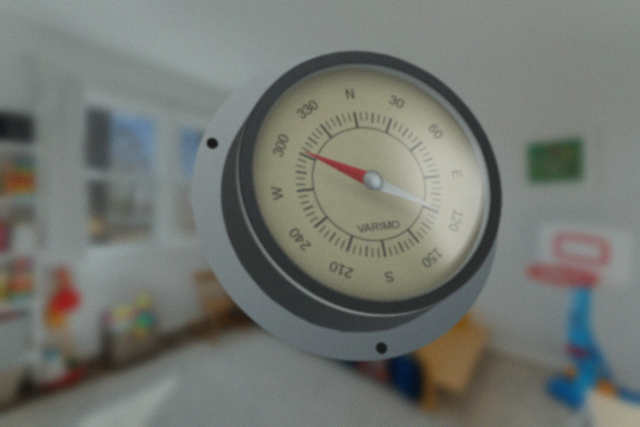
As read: 300; °
